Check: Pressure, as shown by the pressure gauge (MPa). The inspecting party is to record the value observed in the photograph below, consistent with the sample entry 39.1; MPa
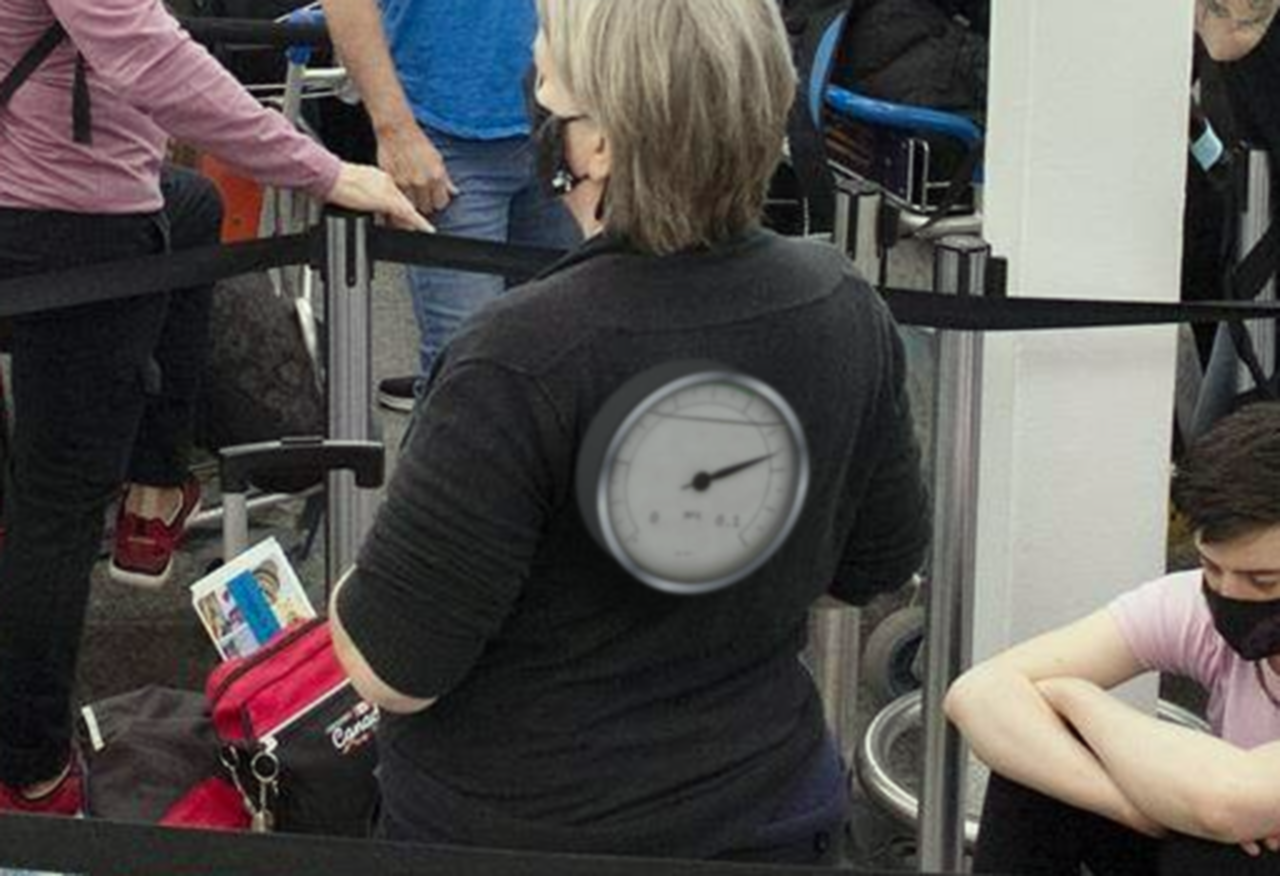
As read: 0.075; MPa
